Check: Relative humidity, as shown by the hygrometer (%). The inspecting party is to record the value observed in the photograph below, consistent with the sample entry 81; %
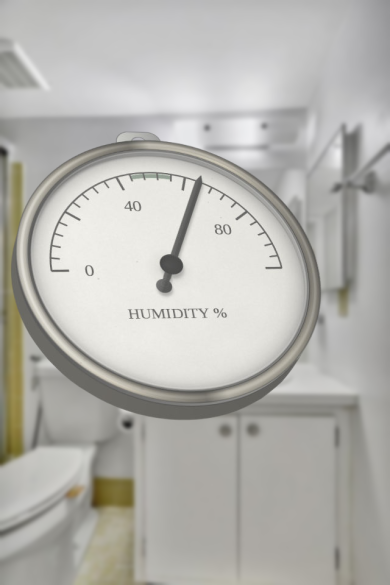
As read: 64; %
